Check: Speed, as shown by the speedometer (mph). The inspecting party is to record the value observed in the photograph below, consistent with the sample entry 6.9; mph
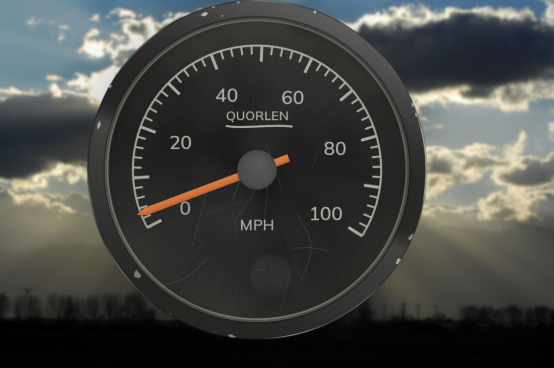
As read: 3; mph
